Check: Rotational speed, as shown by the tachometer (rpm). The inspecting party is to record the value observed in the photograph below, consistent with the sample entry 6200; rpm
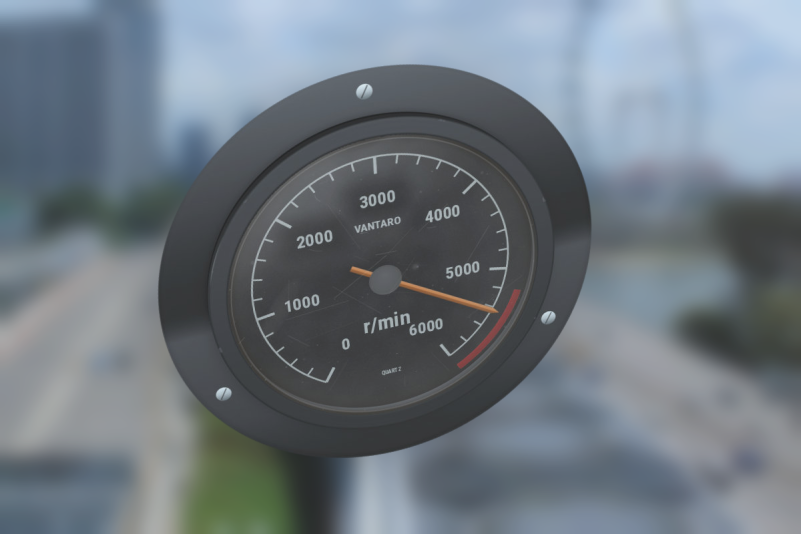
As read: 5400; rpm
